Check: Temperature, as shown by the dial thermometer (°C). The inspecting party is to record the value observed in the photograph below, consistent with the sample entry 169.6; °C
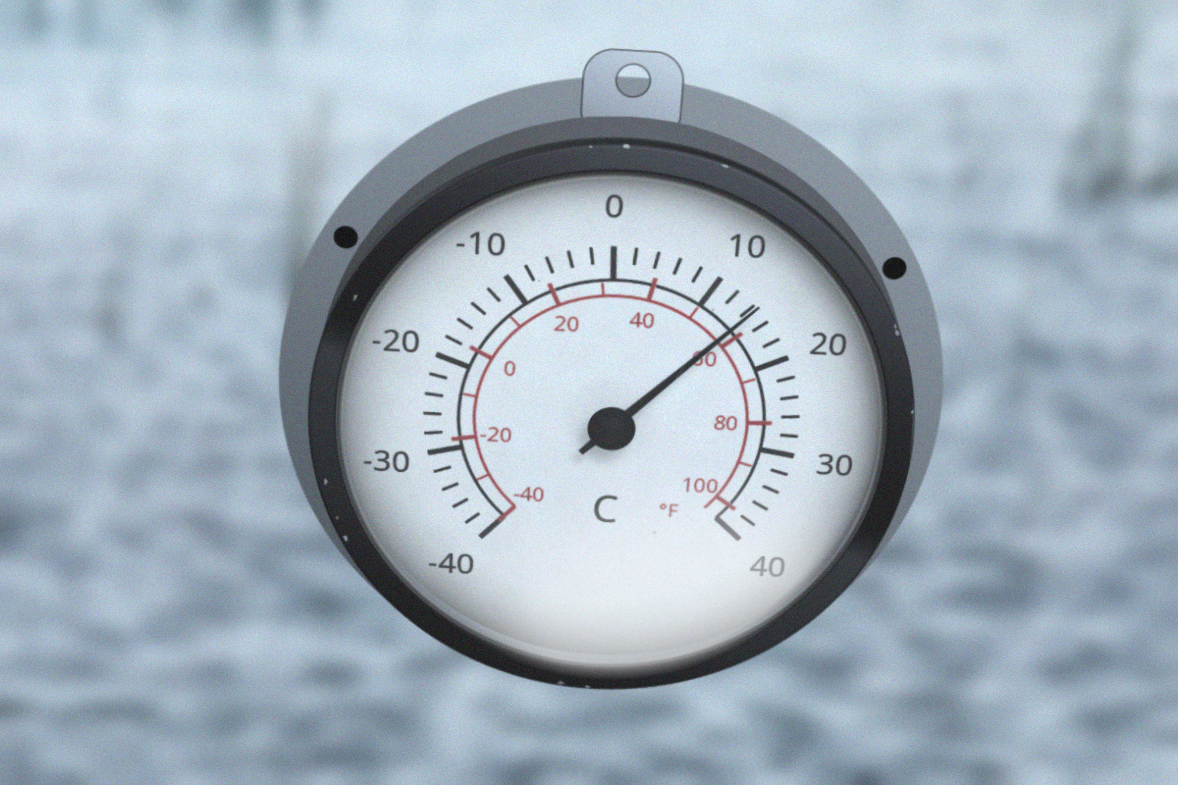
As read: 14; °C
